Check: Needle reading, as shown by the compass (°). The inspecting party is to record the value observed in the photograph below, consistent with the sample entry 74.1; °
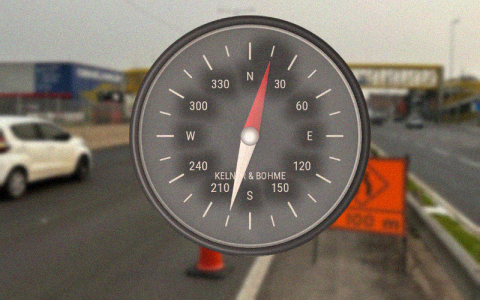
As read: 15; °
